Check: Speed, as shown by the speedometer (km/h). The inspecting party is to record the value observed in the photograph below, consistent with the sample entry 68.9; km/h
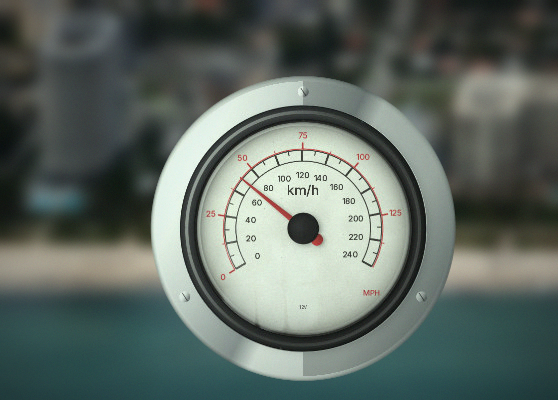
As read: 70; km/h
